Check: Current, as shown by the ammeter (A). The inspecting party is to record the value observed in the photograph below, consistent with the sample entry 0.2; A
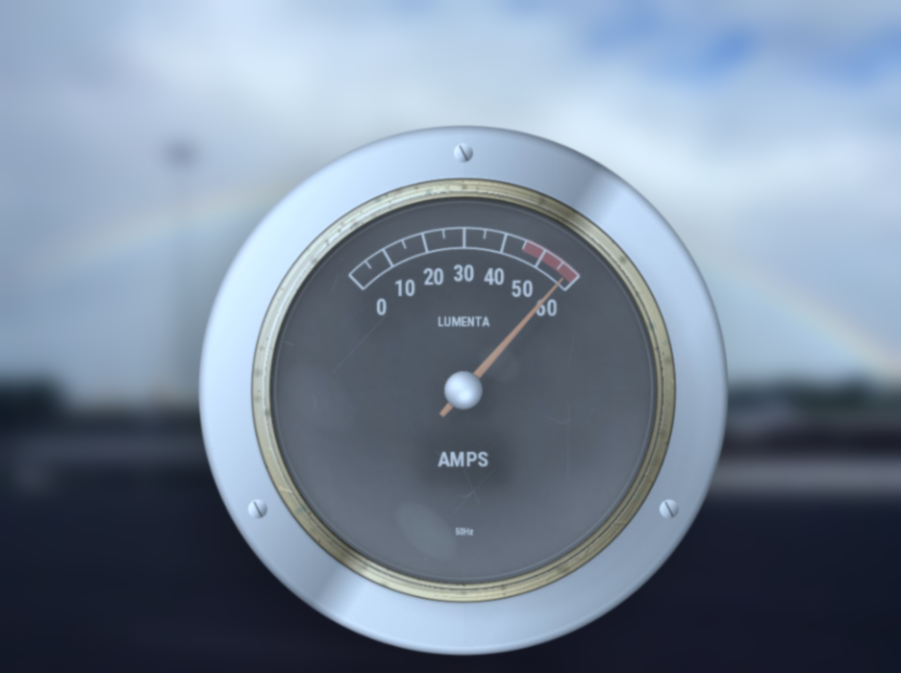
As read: 57.5; A
